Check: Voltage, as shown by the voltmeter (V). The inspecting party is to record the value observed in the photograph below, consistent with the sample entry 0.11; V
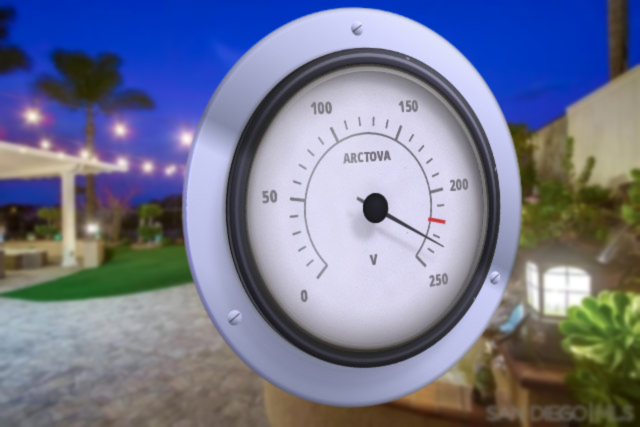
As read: 235; V
